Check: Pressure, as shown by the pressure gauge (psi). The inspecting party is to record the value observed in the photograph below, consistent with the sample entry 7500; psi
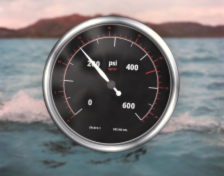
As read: 200; psi
